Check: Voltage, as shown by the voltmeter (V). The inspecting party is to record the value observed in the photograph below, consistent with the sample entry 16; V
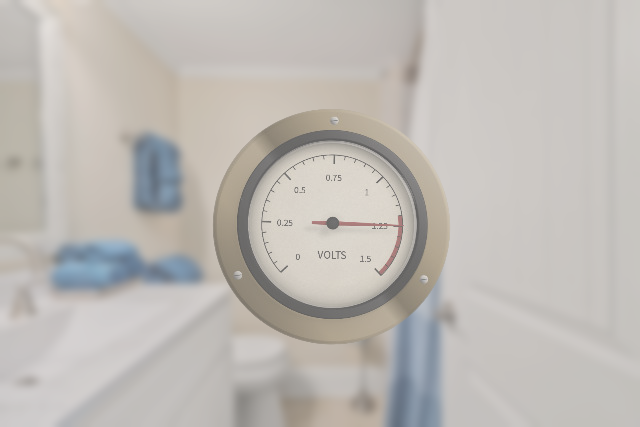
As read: 1.25; V
